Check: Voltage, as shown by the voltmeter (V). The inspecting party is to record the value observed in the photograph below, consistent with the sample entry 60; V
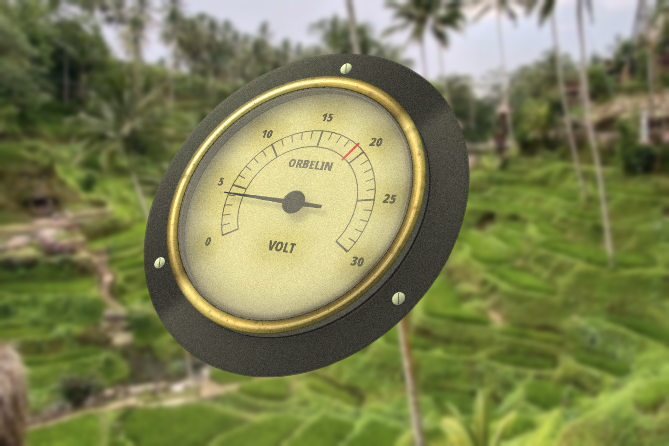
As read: 4; V
